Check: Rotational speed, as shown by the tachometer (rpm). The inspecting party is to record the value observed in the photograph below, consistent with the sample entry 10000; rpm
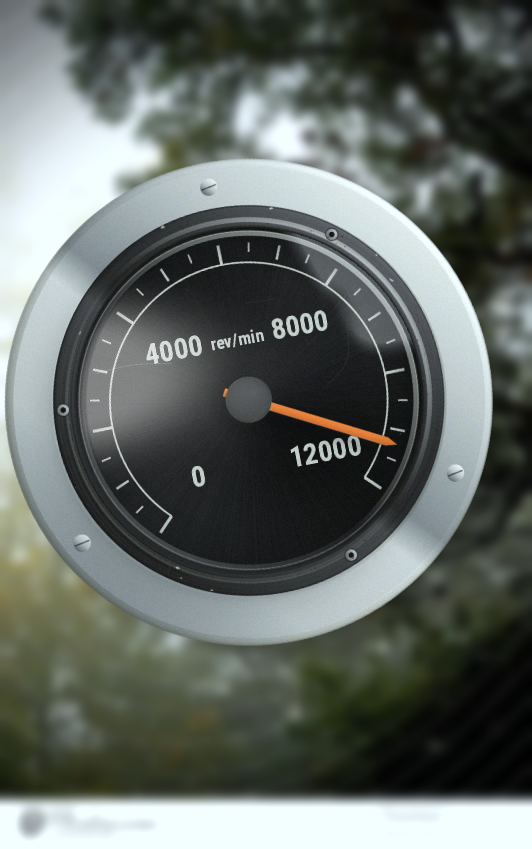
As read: 11250; rpm
